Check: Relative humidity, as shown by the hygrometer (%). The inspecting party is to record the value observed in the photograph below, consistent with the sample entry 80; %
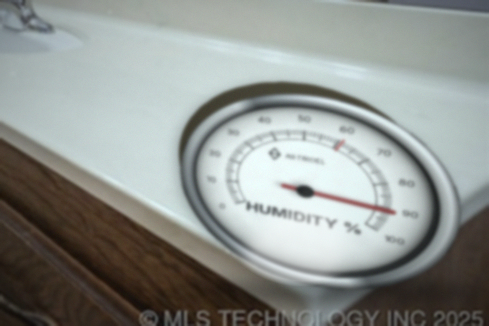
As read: 90; %
